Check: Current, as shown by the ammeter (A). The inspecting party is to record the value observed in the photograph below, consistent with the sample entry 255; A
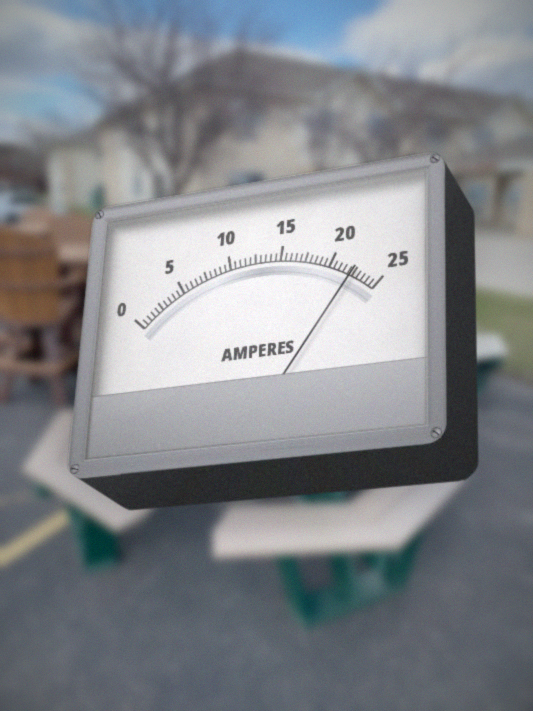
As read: 22.5; A
